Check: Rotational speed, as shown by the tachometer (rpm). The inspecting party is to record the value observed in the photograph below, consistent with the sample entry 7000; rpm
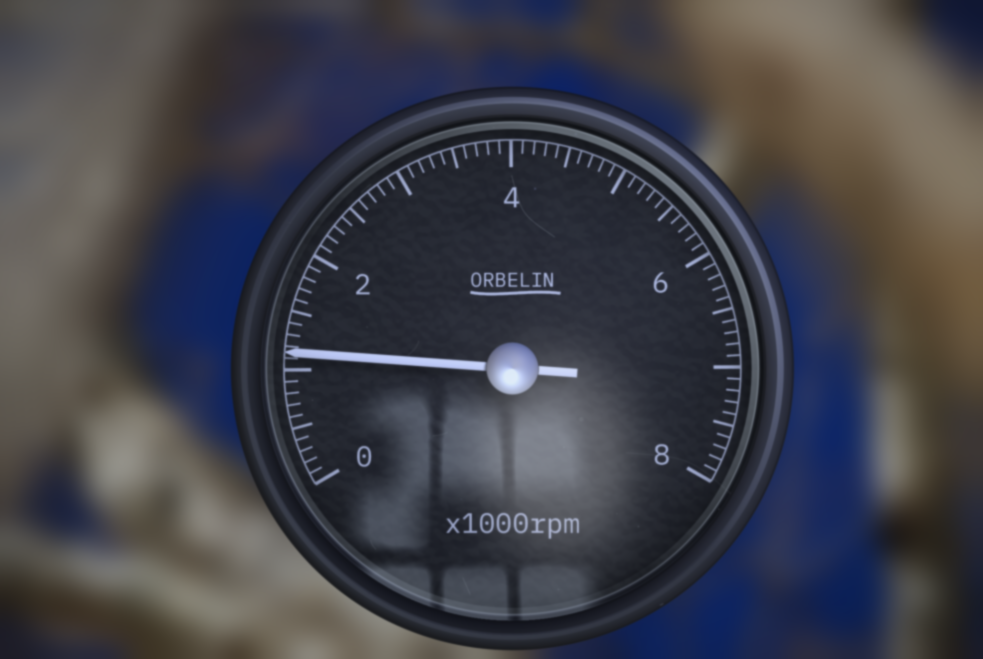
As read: 1150; rpm
